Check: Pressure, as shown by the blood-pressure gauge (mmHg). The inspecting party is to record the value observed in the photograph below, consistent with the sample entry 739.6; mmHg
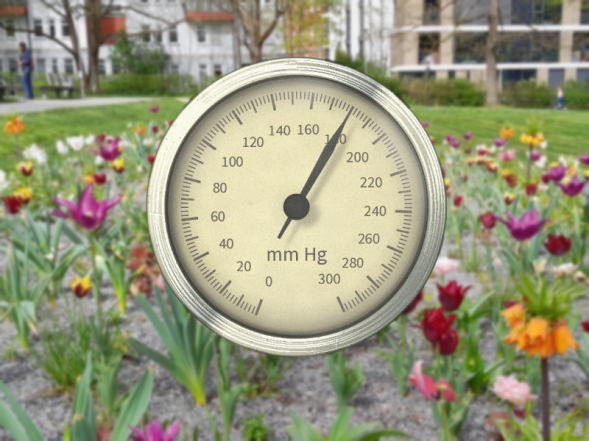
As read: 180; mmHg
